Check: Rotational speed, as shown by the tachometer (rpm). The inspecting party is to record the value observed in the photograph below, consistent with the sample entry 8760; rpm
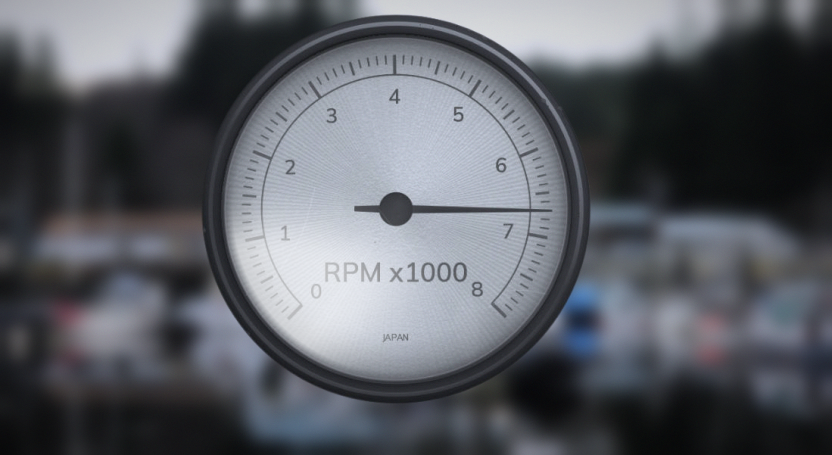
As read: 6700; rpm
